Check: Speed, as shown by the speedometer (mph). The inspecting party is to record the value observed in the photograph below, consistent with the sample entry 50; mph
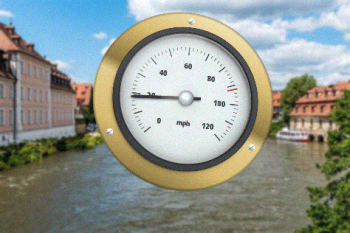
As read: 18; mph
